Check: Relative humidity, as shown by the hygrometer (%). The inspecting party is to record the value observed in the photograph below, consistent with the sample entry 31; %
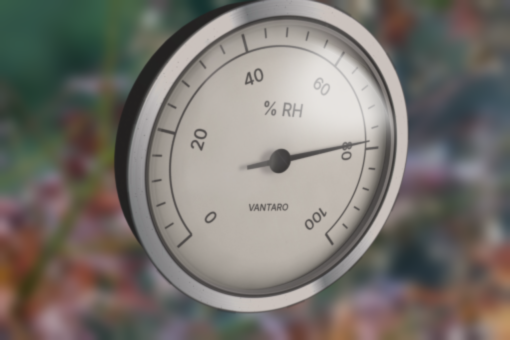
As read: 78; %
